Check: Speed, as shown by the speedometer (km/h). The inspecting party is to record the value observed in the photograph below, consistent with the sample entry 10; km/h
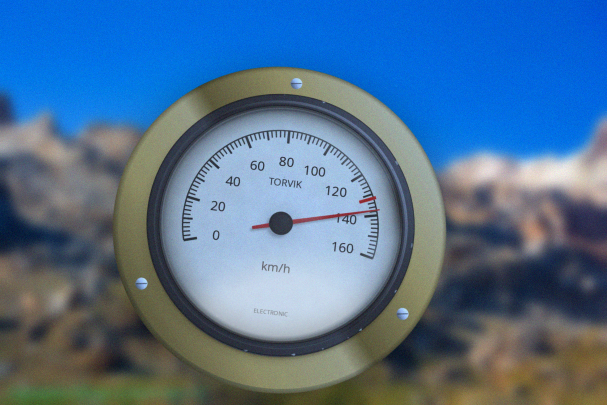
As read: 138; km/h
